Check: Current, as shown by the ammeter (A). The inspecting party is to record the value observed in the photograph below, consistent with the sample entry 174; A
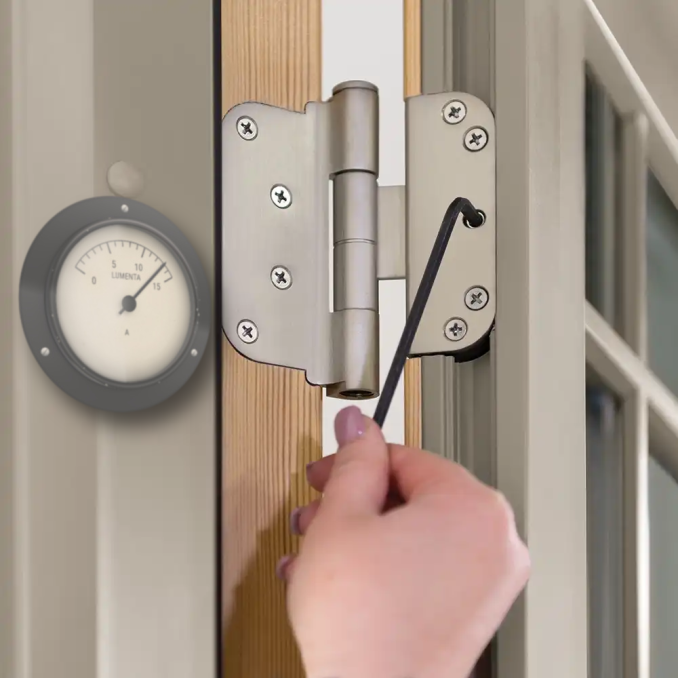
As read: 13; A
